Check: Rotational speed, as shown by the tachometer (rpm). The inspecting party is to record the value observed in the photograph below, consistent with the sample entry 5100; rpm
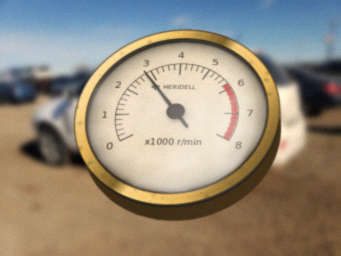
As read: 2800; rpm
